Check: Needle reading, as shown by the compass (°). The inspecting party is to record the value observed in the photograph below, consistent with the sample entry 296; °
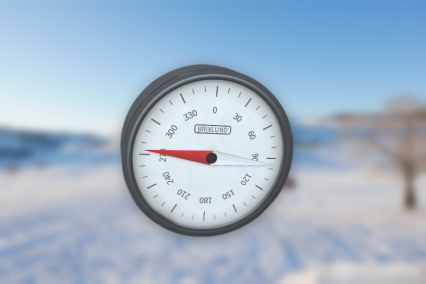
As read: 275; °
